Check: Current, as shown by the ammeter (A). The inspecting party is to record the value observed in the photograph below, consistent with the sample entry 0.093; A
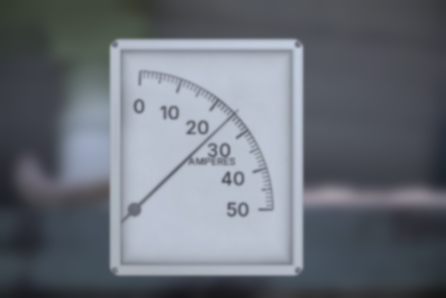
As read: 25; A
